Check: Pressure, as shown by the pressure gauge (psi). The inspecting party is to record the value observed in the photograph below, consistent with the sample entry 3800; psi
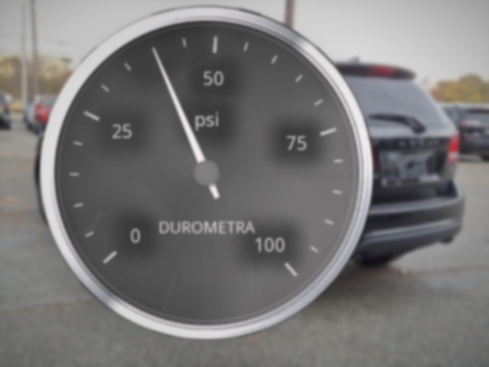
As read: 40; psi
